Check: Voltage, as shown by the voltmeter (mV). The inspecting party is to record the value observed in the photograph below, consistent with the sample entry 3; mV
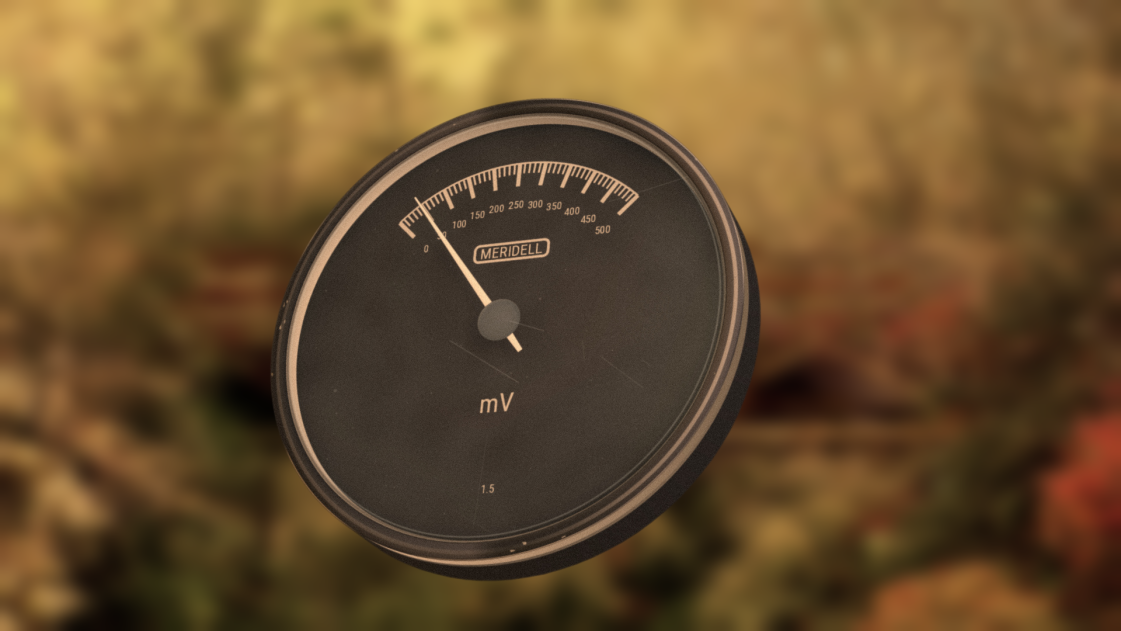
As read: 50; mV
